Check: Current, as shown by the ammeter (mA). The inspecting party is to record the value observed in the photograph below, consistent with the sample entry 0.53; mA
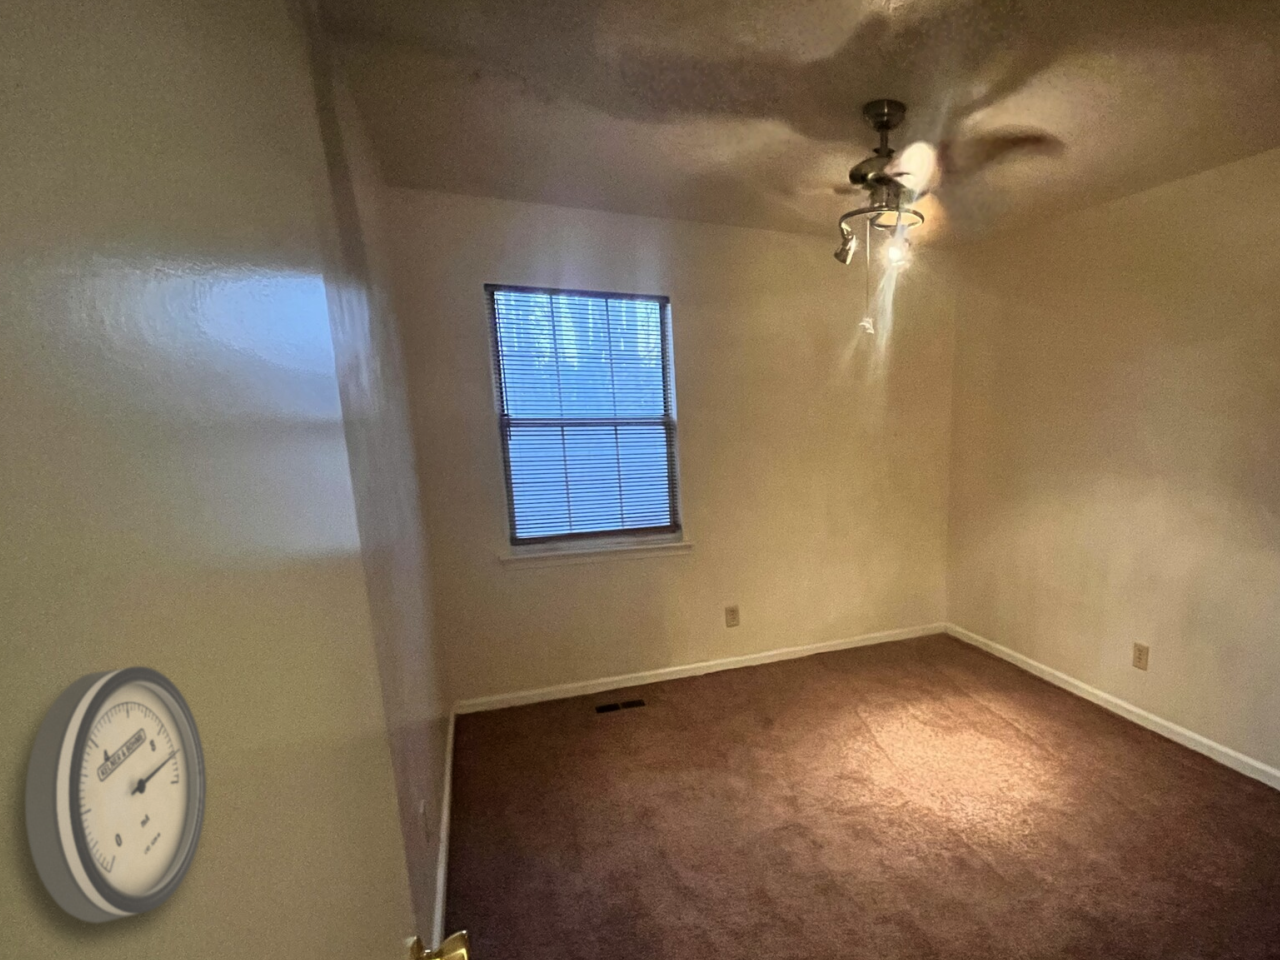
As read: 9; mA
